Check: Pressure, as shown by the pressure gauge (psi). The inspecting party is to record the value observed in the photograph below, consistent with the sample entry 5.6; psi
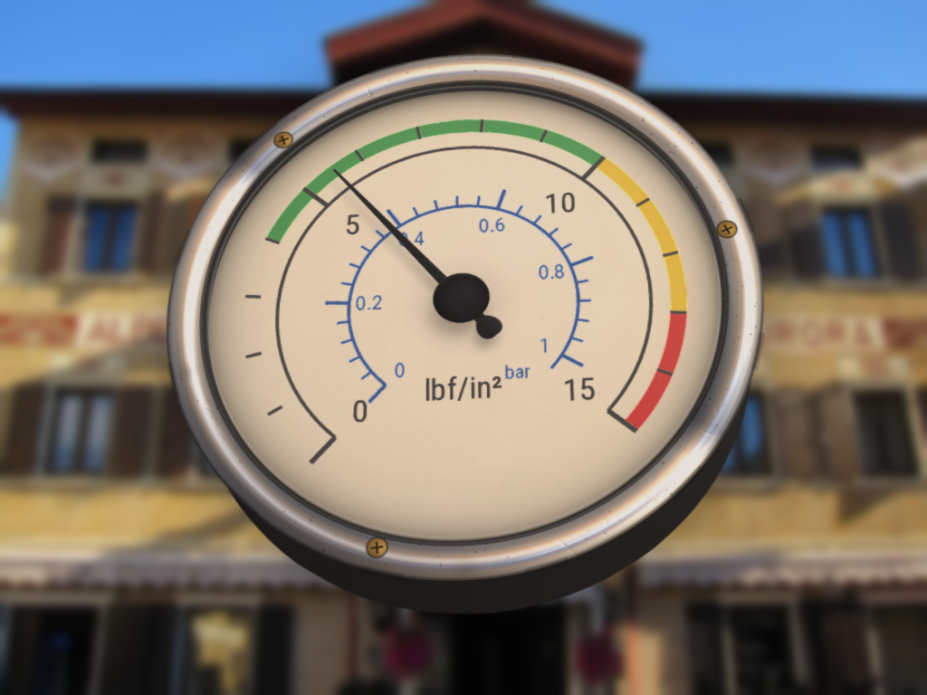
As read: 5.5; psi
